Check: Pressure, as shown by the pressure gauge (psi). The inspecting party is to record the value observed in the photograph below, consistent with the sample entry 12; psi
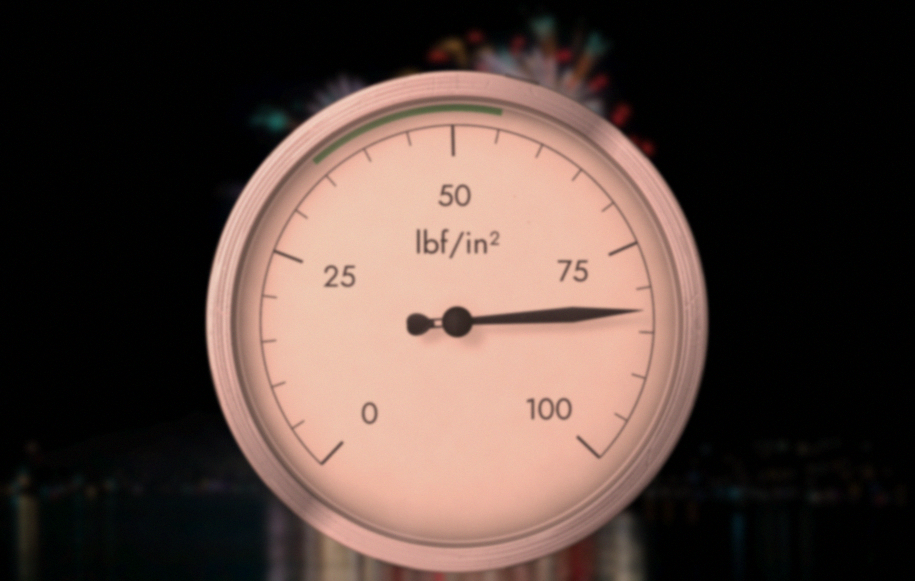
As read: 82.5; psi
